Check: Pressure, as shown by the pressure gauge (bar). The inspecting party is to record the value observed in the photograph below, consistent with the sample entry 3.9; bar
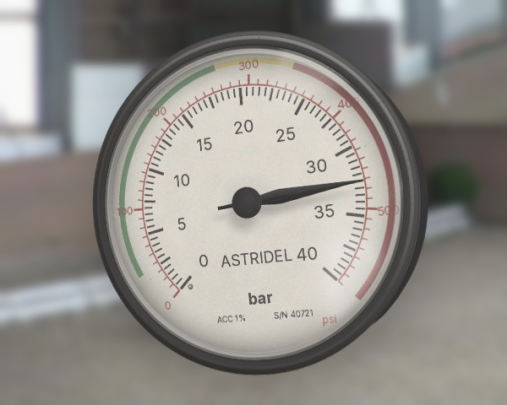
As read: 32.5; bar
